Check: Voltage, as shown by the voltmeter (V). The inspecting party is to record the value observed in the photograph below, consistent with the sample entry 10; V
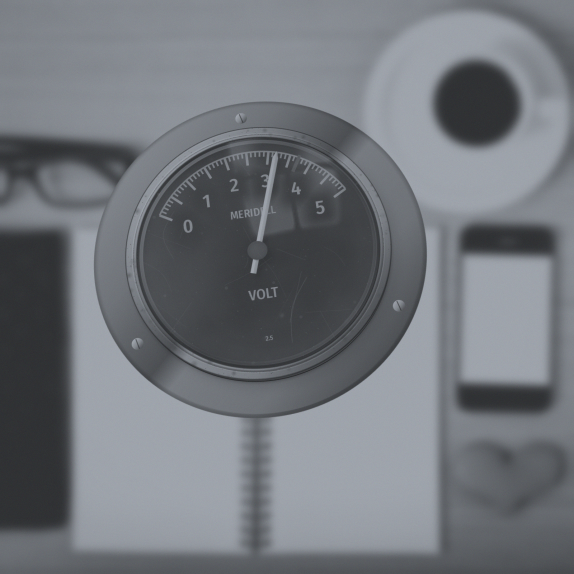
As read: 3.2; V
